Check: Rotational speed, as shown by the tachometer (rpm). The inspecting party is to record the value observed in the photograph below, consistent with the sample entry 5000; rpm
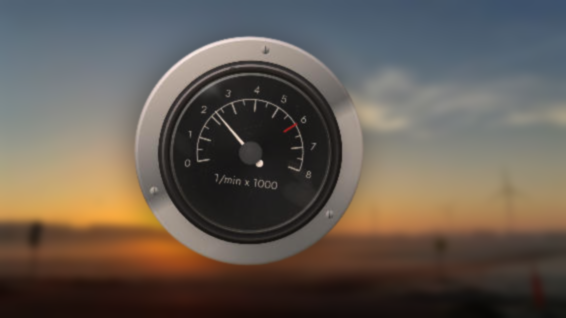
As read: 2250; rpm
